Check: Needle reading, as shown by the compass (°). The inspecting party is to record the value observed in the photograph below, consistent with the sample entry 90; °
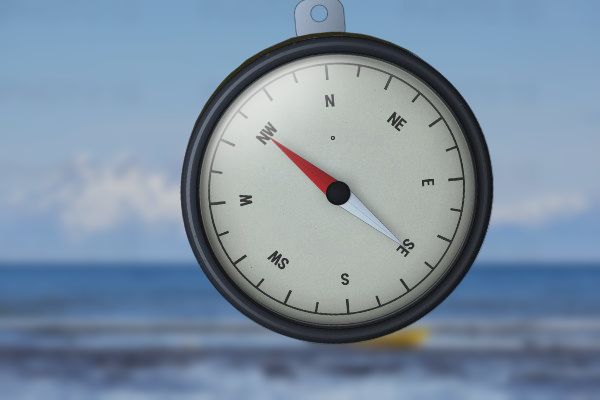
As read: 315; °
